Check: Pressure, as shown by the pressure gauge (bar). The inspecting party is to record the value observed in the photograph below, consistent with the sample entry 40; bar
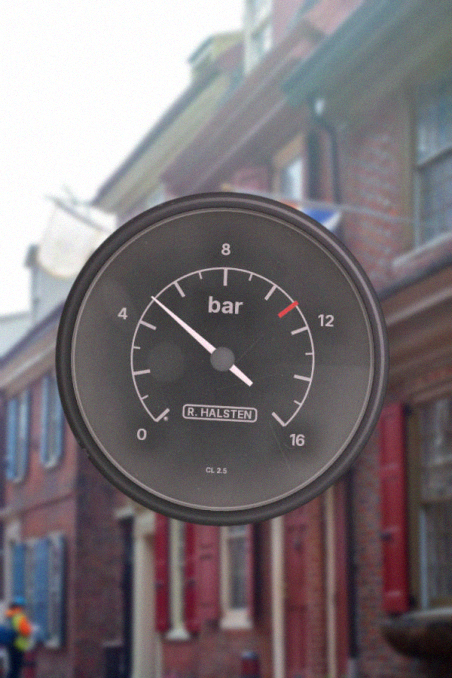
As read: 5; bar
